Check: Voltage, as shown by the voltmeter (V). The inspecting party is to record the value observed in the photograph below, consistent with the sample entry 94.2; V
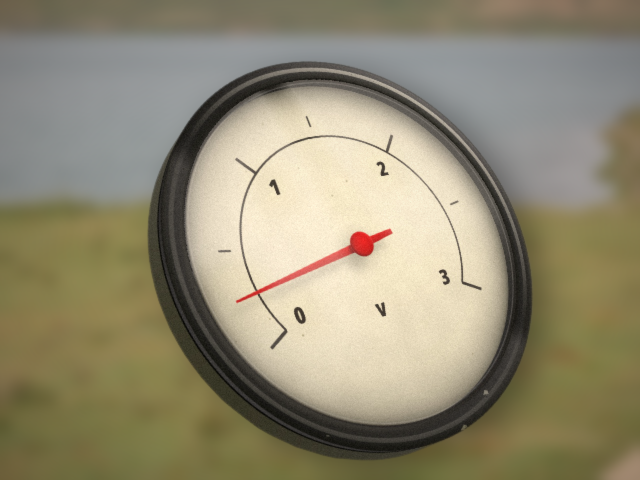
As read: 0.25; V
